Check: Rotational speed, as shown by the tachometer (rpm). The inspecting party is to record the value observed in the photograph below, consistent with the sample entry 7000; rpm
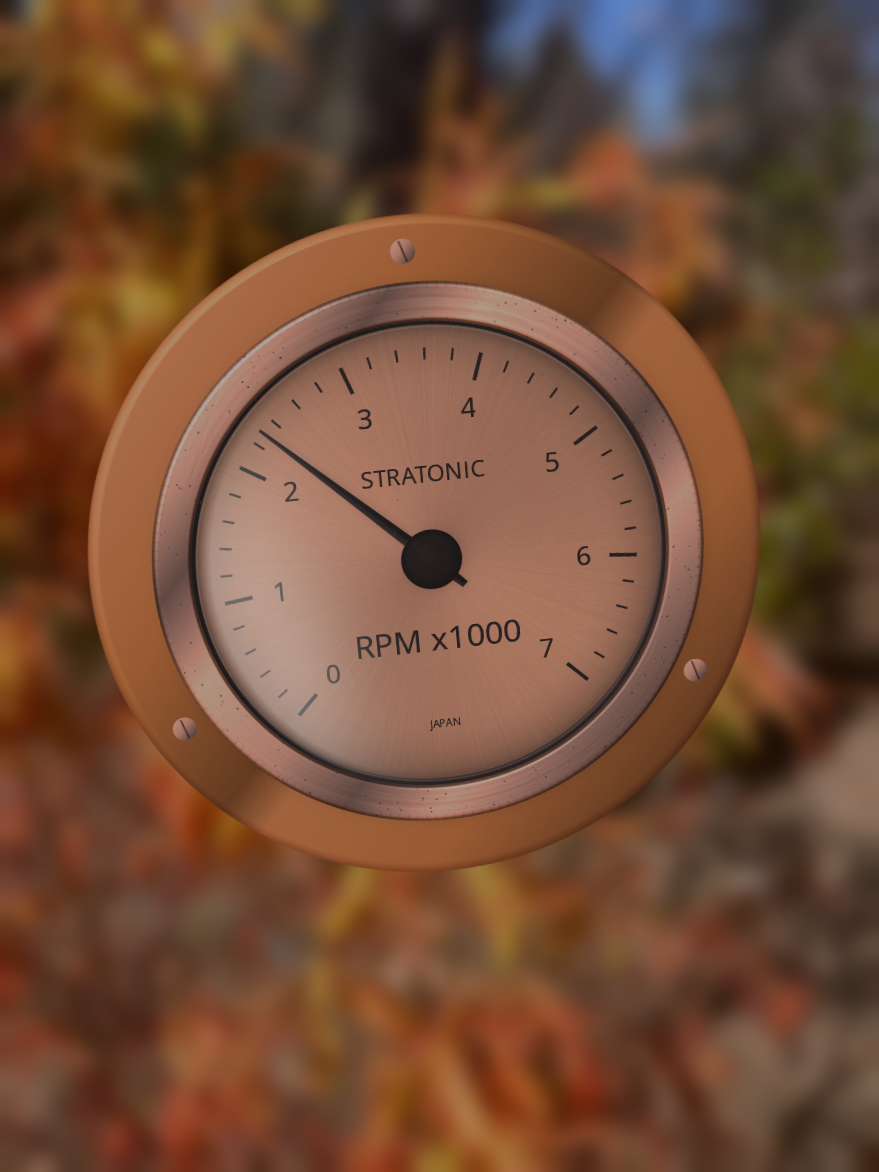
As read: 2300; rpm
